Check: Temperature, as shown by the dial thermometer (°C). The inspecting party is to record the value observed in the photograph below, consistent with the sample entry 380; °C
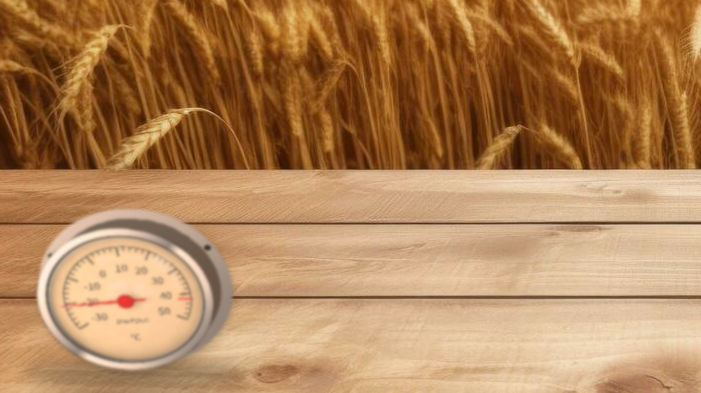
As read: -20; °C
